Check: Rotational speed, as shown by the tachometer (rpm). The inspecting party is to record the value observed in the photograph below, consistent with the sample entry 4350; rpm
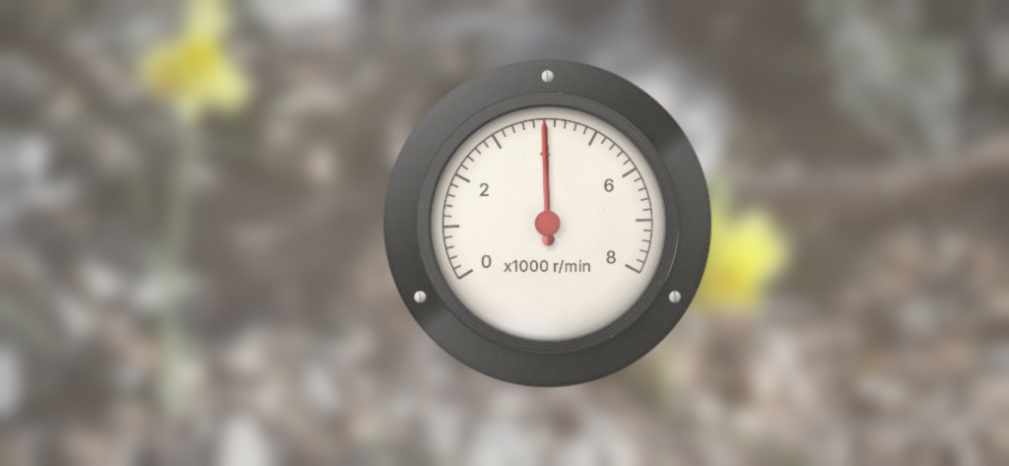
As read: 4000; rpm
